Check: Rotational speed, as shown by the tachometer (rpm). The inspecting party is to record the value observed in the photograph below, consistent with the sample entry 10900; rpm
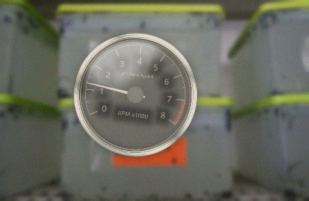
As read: 1250; rpm
